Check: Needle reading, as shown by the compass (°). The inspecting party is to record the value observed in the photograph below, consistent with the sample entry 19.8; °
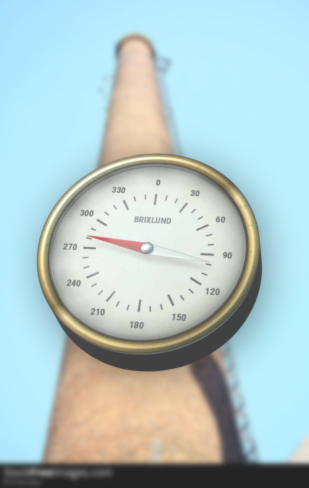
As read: 280; °
